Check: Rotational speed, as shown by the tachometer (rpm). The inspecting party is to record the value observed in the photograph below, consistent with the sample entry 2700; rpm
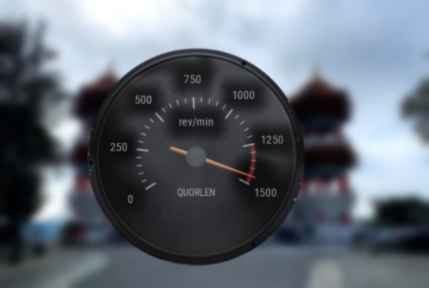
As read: 1450; rpm
